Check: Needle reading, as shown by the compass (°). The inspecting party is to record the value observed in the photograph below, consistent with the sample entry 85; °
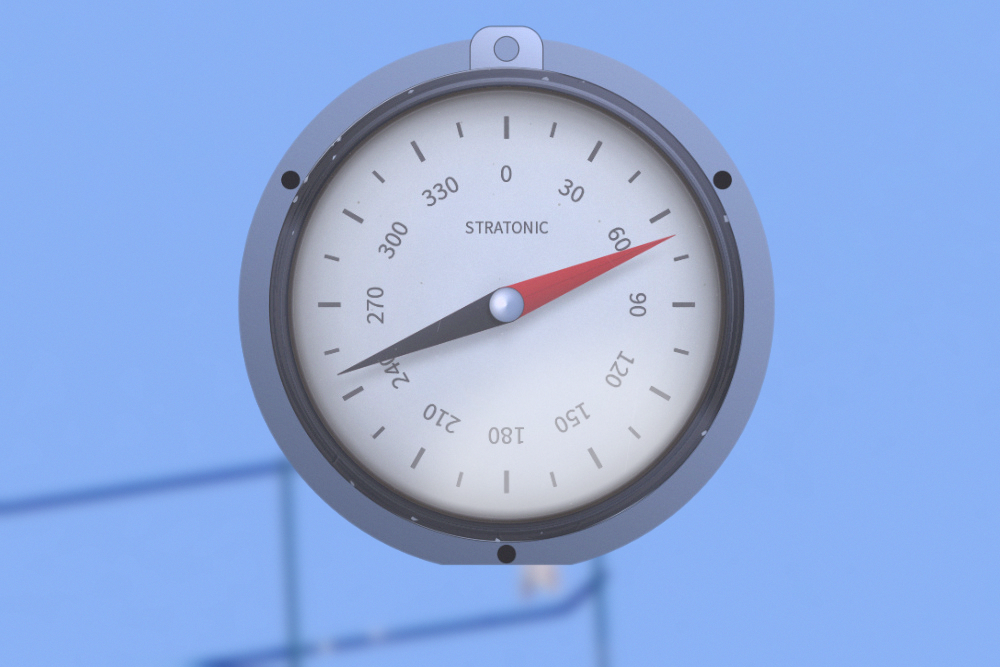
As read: 67.5; °
